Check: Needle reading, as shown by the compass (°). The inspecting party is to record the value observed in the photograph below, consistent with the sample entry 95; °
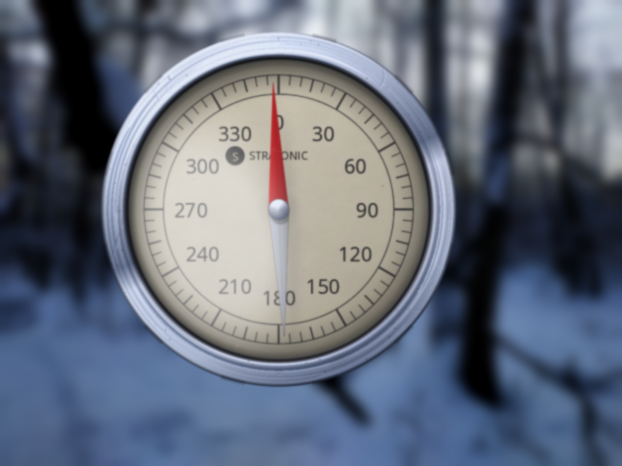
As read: 357.5; °
